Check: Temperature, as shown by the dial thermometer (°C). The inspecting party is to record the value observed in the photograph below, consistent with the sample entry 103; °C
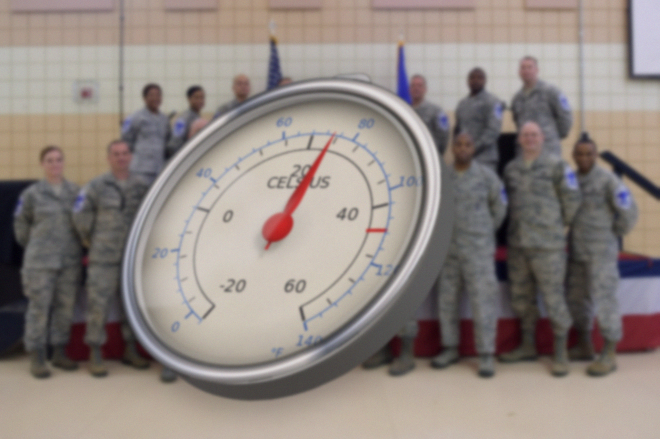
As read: 24; °C
